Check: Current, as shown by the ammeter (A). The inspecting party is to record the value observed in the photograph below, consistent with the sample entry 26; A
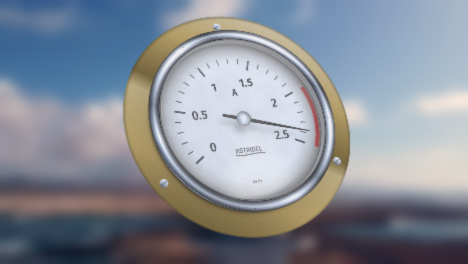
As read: 2.4; A
